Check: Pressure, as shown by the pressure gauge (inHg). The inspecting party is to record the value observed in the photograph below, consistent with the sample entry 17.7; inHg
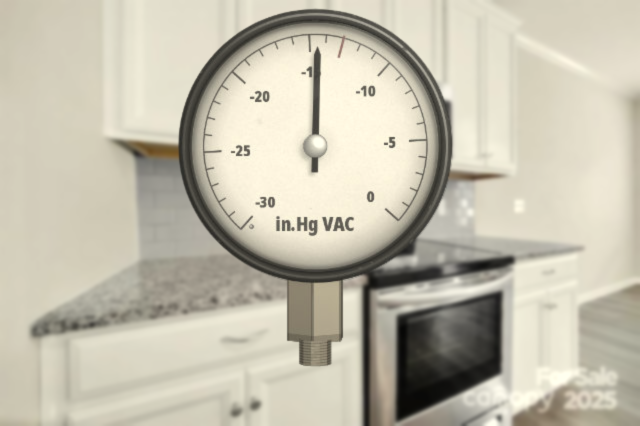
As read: -14.5; inHg
